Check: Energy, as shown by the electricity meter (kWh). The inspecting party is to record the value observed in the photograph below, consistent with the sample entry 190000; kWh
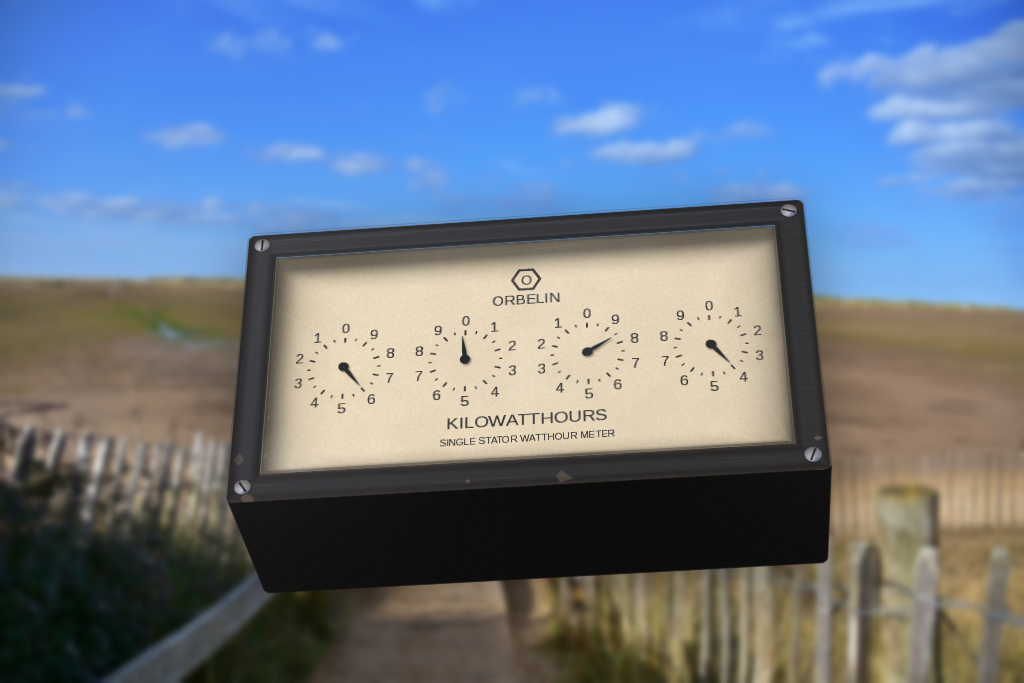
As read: 5984; kWh
